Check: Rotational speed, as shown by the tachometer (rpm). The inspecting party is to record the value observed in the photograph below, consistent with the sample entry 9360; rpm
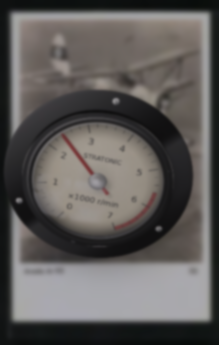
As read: 2400; rpm
